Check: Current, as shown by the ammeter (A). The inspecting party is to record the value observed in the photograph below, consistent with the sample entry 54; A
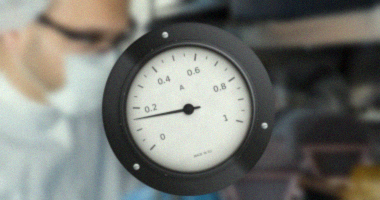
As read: 0.15; A
